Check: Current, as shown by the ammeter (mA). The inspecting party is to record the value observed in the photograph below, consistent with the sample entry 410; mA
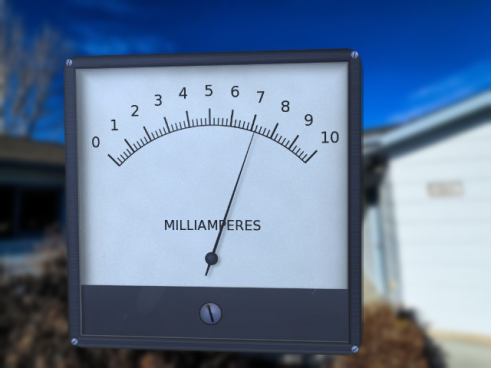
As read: 7.2; mA
